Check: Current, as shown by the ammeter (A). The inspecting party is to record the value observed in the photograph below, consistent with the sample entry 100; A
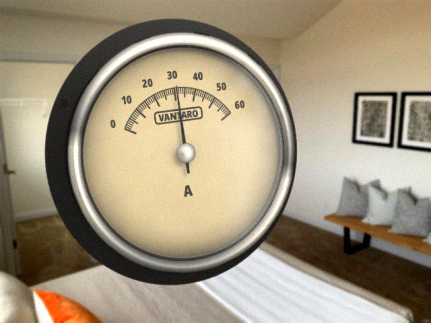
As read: 30; A
